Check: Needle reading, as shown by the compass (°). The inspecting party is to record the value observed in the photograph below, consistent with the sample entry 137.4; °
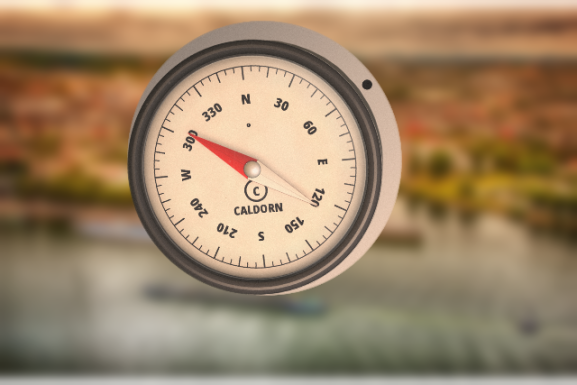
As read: 305; °
